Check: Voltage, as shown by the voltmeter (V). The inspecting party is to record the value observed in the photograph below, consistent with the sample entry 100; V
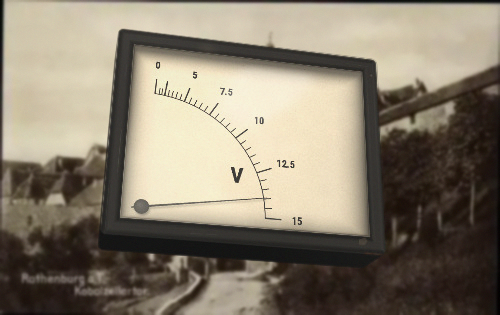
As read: 14; V
